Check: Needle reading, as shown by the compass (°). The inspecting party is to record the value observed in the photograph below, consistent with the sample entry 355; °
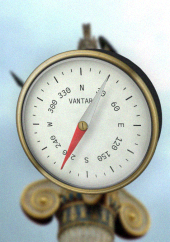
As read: 210; °
